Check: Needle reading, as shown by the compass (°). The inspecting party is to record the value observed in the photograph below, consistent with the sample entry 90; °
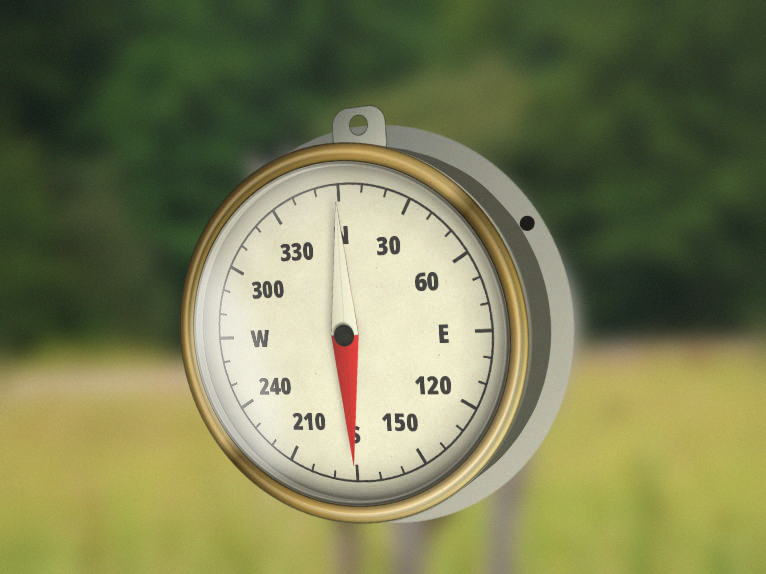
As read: 180; °
